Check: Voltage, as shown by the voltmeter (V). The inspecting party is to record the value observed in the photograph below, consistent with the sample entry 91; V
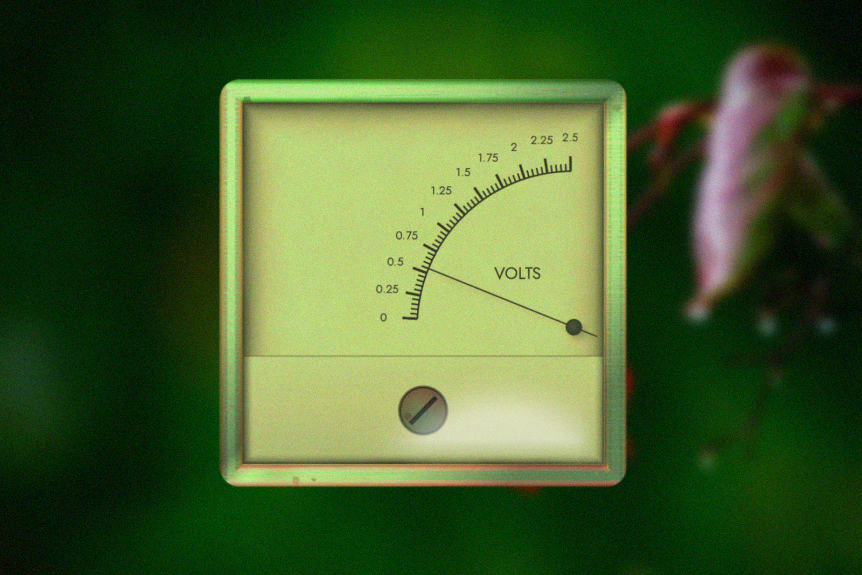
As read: 0.55; V
